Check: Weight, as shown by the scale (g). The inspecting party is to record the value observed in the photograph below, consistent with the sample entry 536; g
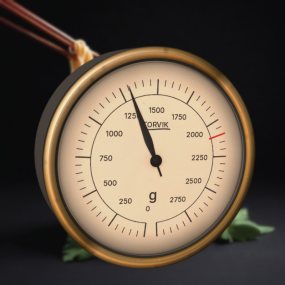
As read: 1300; g
